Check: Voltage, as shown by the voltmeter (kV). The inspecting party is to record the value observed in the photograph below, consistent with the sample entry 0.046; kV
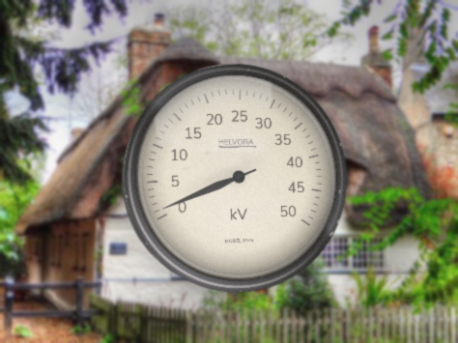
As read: 1; kV
